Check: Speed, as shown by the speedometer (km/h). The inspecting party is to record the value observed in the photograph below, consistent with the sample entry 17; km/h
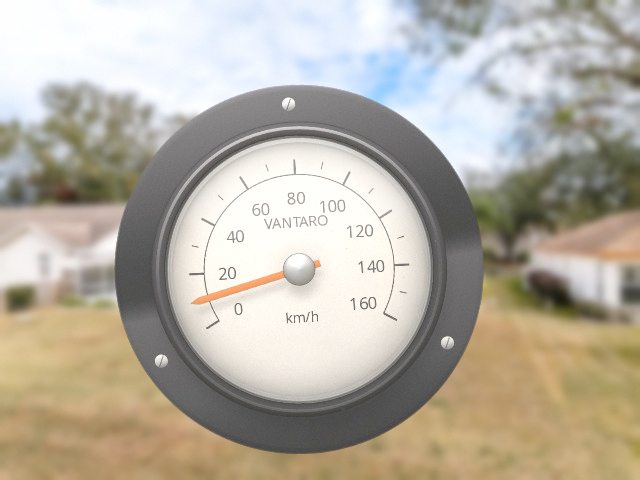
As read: 10; km/h
